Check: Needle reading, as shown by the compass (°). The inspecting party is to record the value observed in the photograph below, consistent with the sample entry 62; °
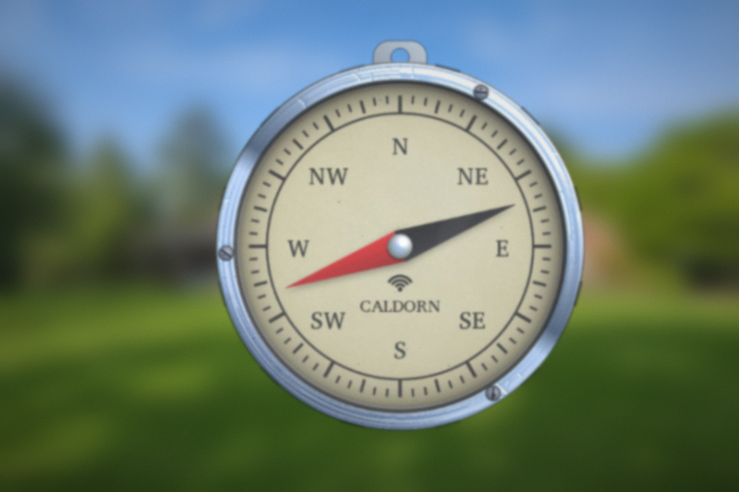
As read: 250; °
